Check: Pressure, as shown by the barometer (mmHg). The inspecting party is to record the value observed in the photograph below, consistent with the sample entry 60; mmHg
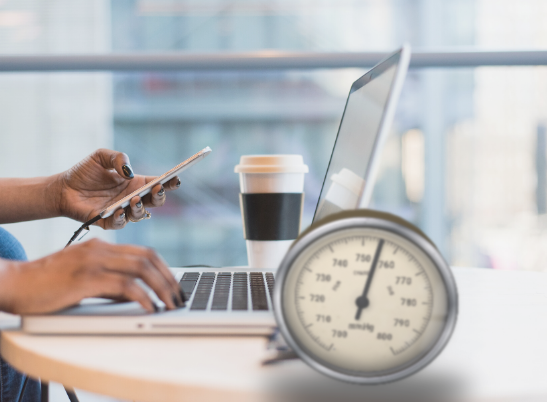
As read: 755; mmHg
